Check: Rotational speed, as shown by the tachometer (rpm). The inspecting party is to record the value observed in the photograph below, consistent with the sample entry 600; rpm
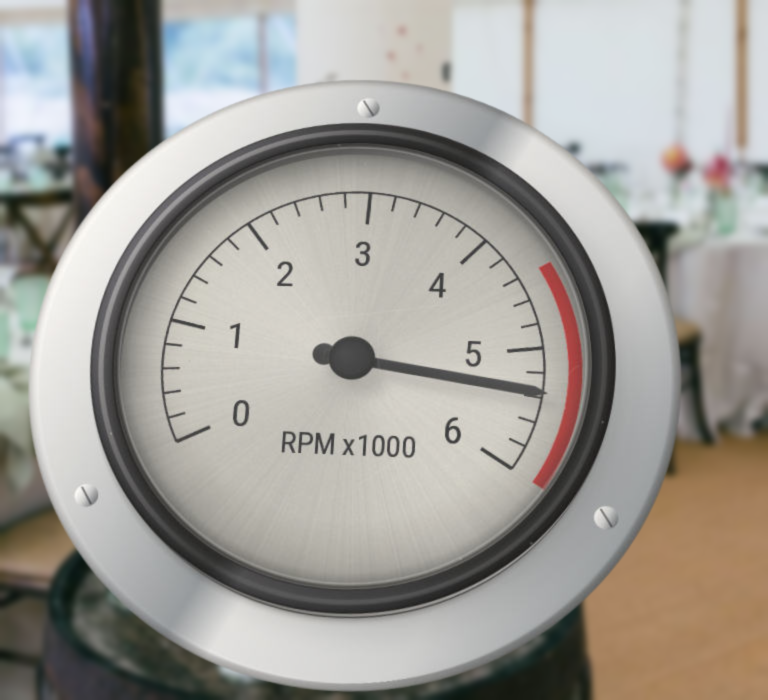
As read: 5400; rpm
